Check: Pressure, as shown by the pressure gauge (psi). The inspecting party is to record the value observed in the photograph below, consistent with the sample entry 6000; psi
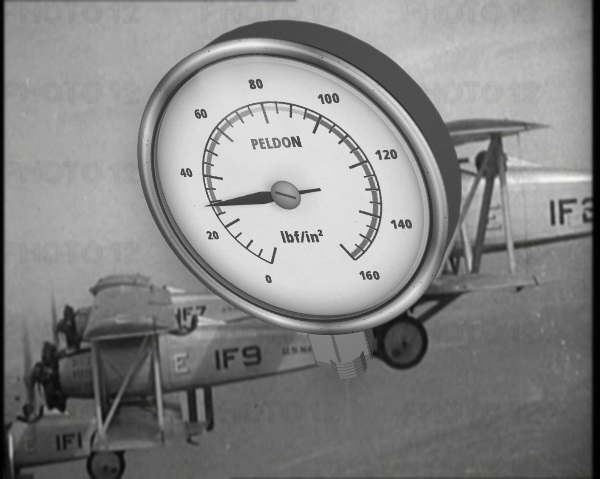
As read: 30; psi
